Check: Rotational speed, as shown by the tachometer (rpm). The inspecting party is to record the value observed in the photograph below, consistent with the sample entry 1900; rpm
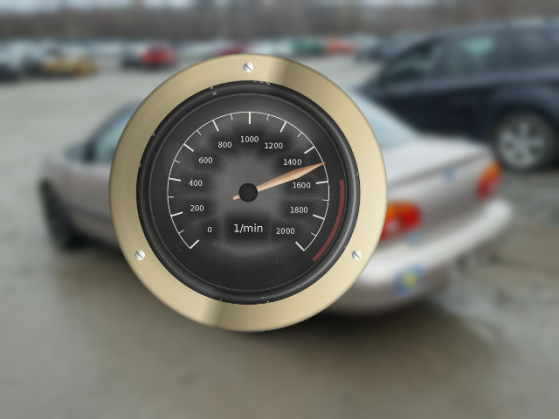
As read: 1500; rpm
